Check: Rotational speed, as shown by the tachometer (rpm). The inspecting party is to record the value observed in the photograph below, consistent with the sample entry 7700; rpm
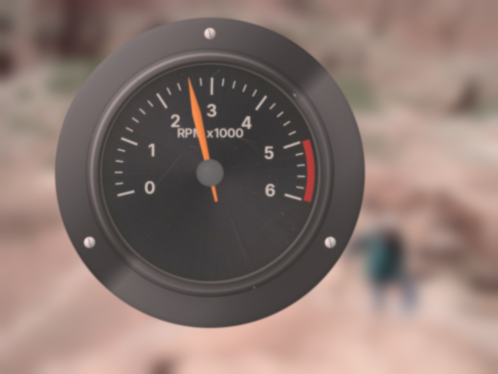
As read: 2600; rpm
